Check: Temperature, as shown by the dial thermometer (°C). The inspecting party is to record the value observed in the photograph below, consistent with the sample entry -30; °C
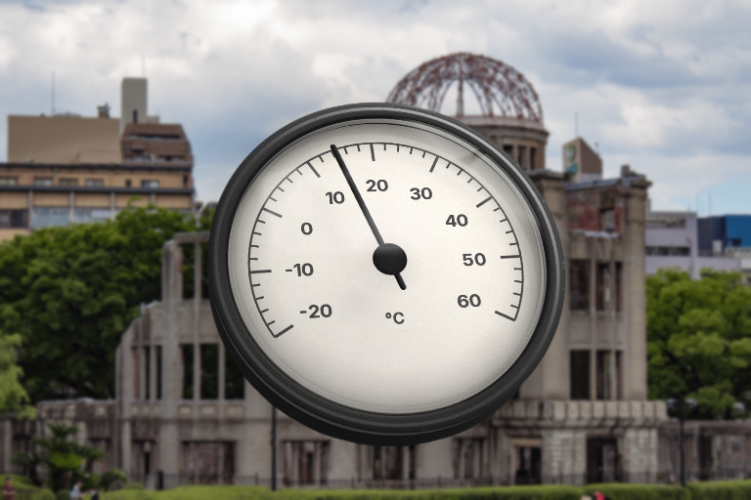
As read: 14; °C
